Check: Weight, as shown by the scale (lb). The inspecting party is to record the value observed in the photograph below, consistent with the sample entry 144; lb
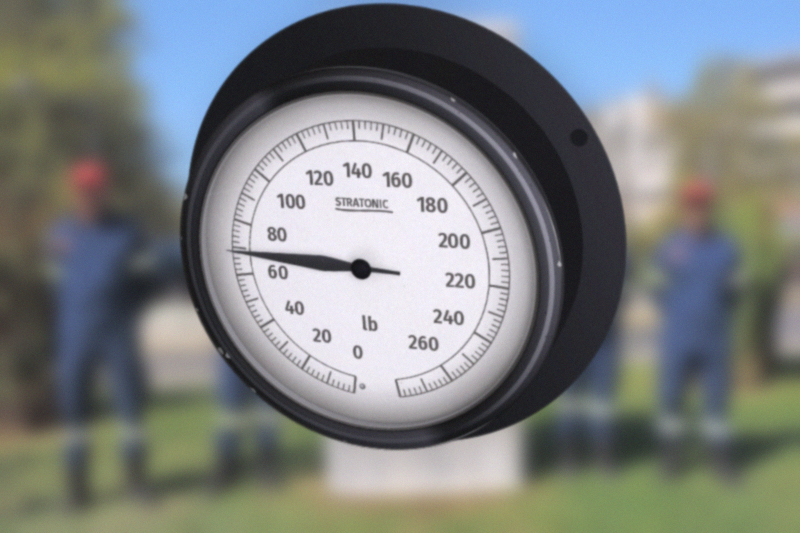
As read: 70; lb
